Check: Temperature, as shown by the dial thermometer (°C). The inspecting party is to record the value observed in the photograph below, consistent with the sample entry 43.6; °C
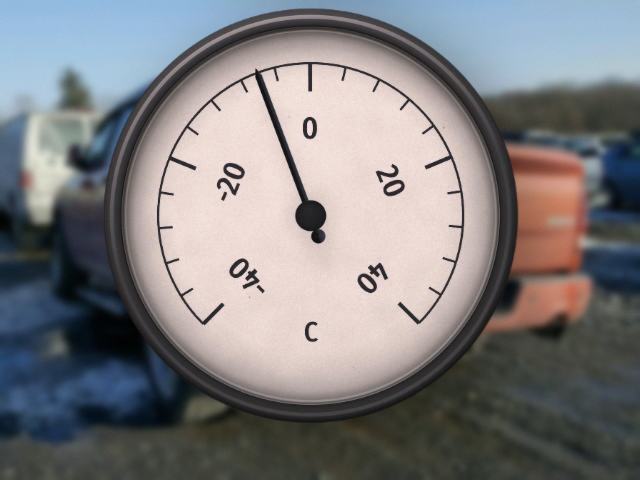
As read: -6; °C
